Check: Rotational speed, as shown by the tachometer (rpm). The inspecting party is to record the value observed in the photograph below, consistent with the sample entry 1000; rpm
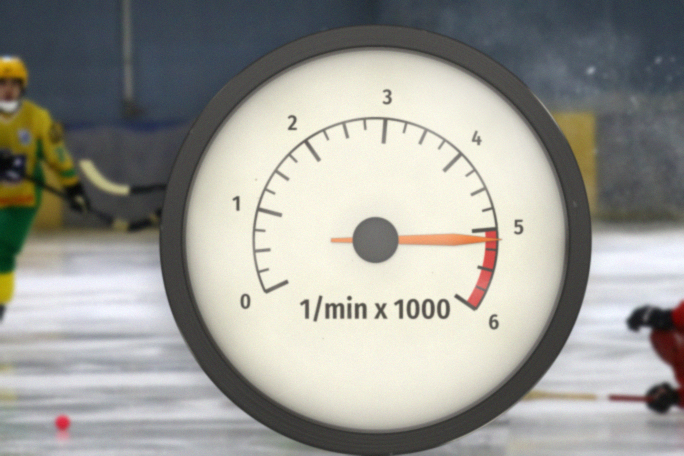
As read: 5125; rpm
